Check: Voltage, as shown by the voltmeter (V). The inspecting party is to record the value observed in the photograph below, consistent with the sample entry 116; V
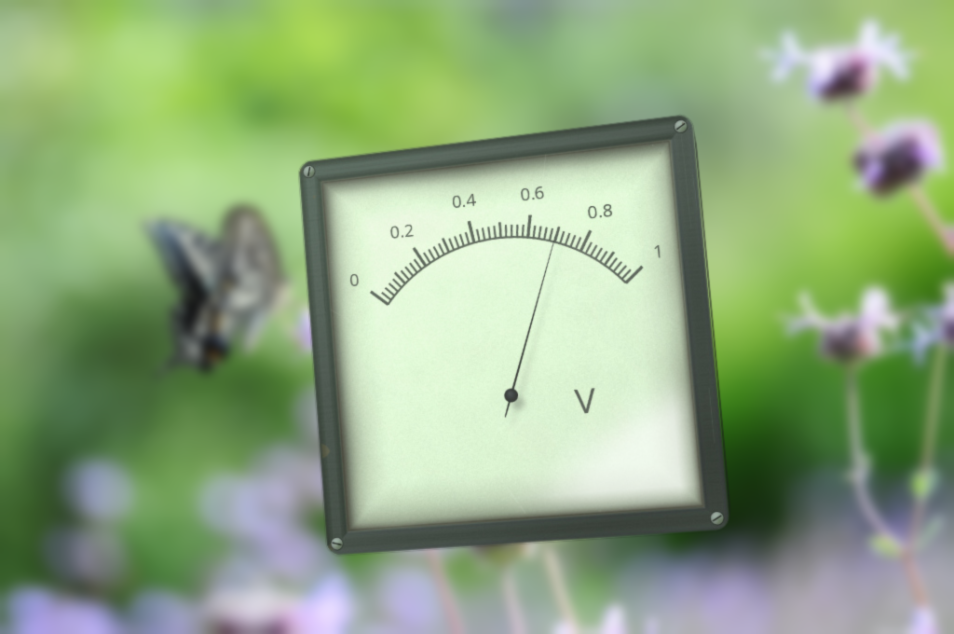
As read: 0.7; V
